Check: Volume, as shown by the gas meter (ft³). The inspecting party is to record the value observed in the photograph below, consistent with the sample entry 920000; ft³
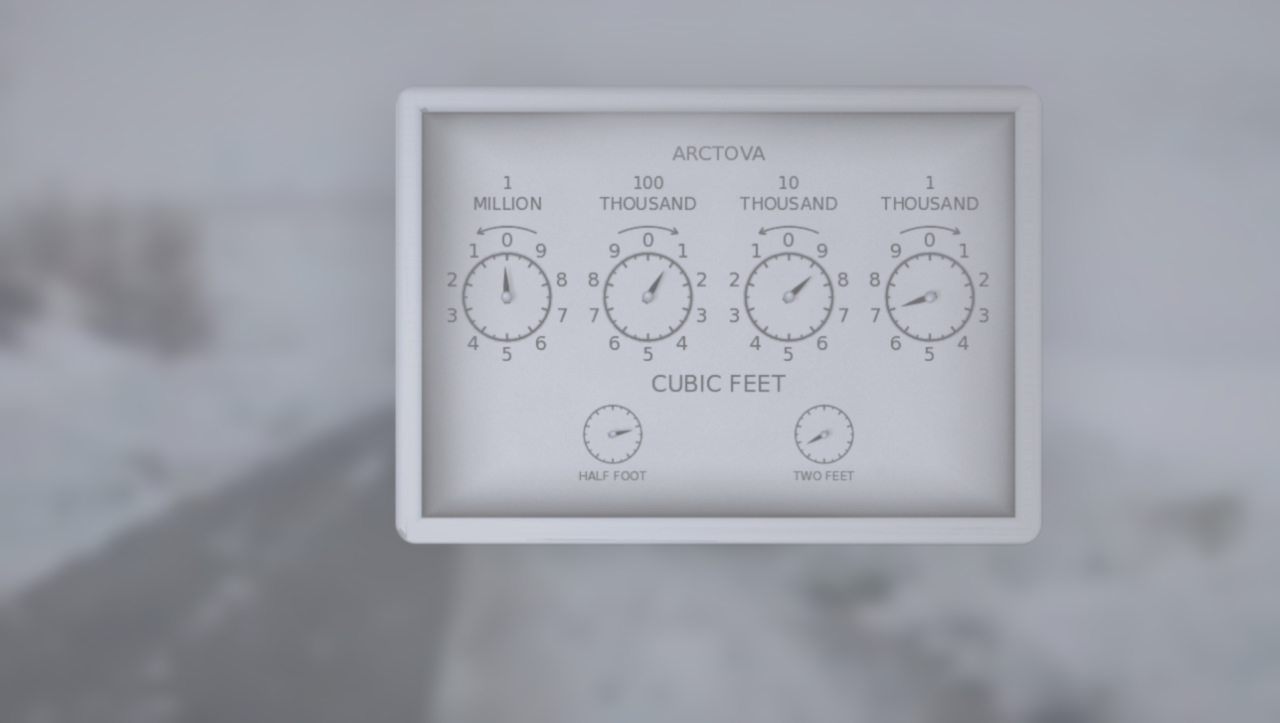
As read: 8700; ft³
